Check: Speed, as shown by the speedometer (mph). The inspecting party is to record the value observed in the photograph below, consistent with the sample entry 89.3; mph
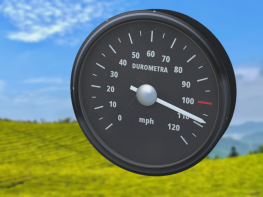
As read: 107.5; mph
